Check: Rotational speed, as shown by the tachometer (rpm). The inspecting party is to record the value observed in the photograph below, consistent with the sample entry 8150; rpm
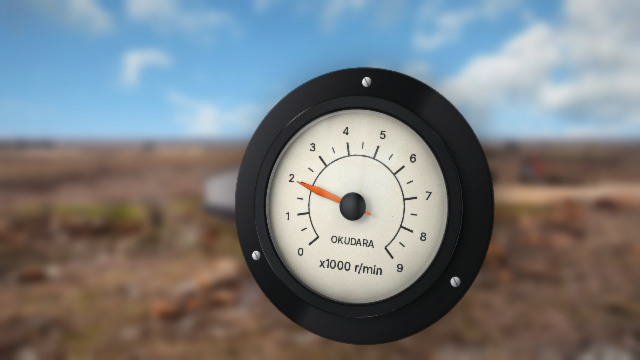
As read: 2000; rpm
